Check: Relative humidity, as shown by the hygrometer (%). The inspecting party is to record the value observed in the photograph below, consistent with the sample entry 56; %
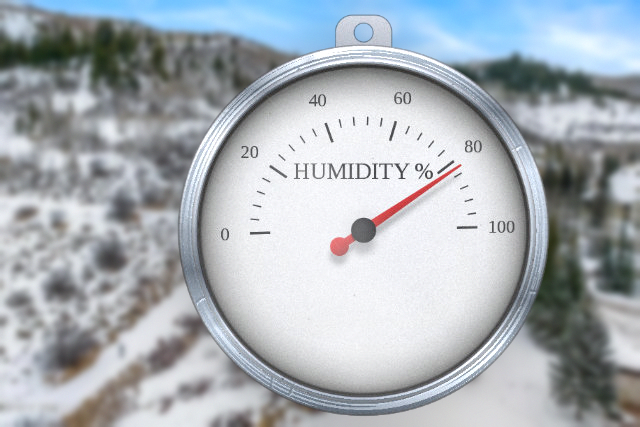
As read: 82; %
